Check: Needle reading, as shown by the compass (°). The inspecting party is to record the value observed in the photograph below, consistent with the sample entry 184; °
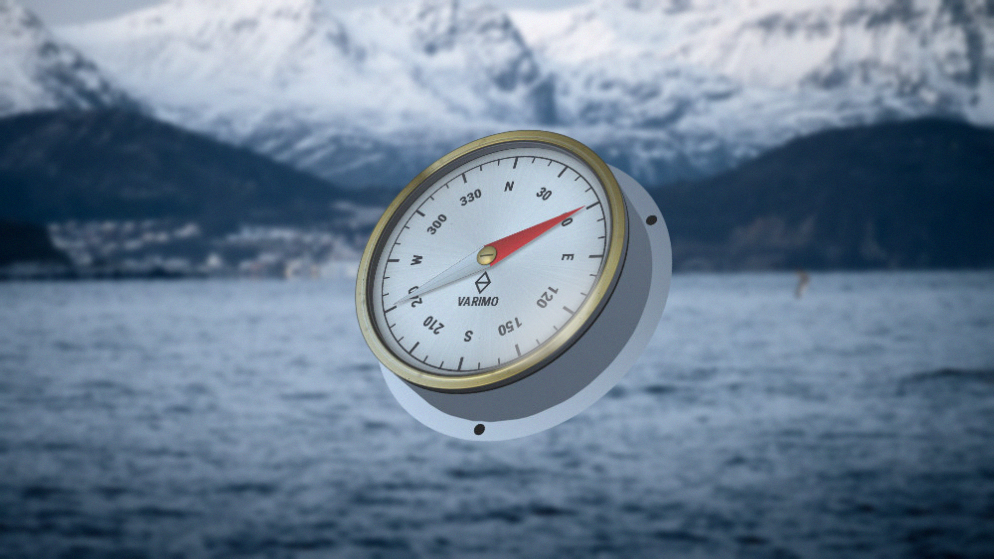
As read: 60; °
